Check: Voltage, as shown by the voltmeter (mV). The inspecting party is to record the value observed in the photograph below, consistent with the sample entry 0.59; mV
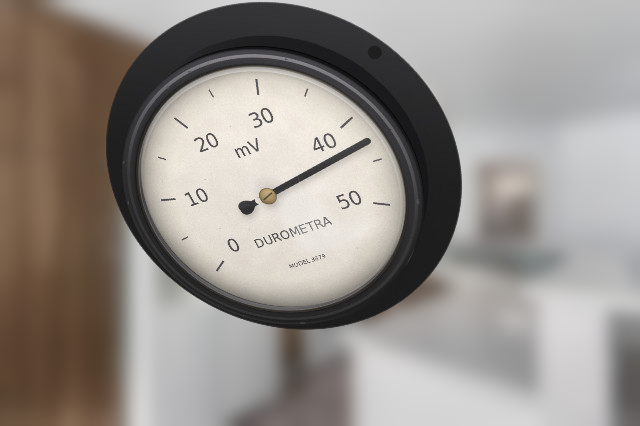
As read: 42.5; mV
